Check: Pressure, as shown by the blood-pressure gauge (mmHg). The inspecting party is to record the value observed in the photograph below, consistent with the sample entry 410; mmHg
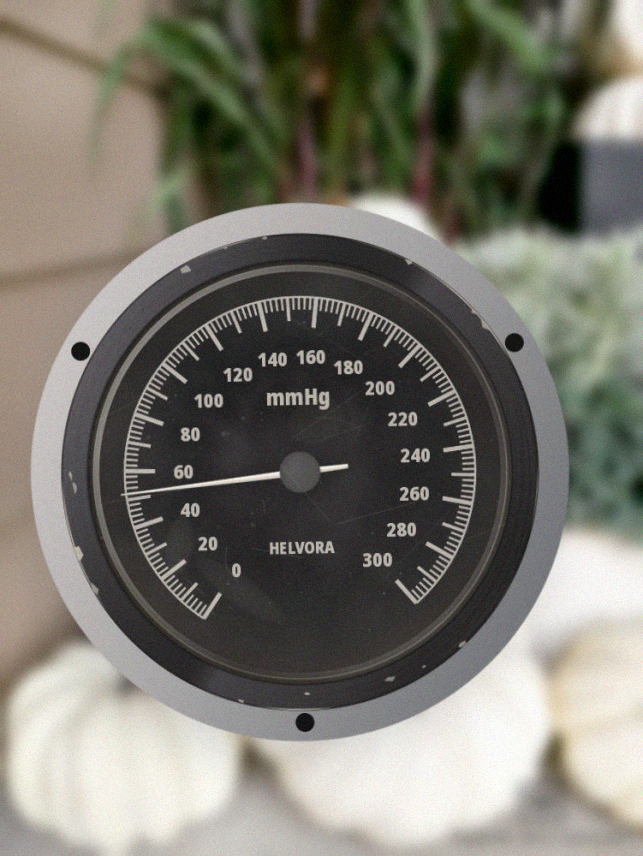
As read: 52; mmHg
